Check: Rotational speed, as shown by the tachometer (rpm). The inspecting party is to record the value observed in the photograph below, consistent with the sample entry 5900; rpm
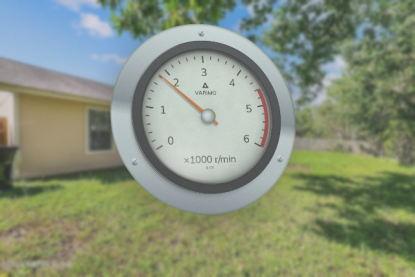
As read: 1800; rpm
